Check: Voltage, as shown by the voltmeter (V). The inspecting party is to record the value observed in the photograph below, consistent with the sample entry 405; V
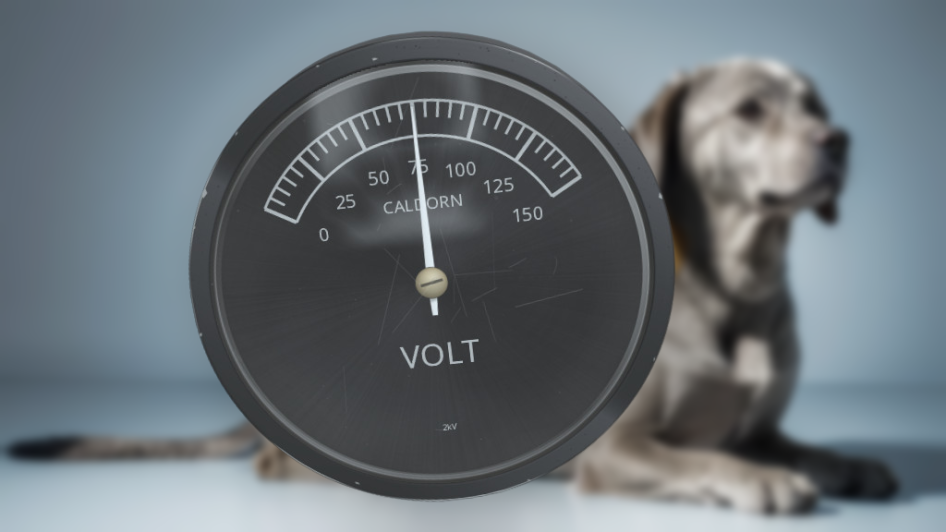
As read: 75; V
